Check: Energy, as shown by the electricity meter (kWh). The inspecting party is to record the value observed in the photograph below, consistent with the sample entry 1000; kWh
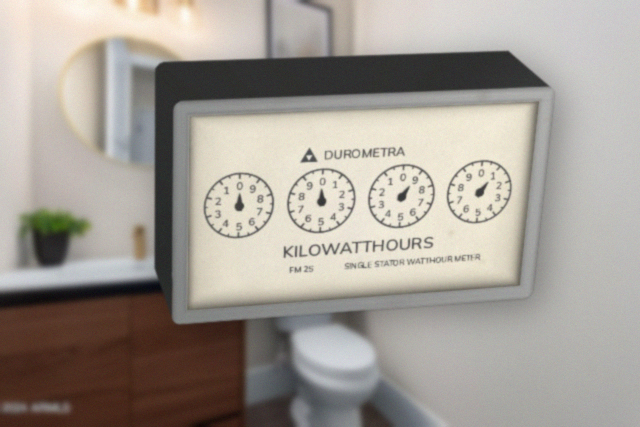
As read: 9991; kWh
